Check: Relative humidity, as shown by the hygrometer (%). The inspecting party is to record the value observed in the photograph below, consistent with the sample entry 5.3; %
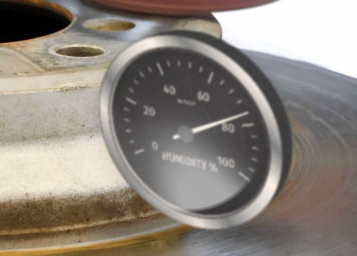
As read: 76; %
